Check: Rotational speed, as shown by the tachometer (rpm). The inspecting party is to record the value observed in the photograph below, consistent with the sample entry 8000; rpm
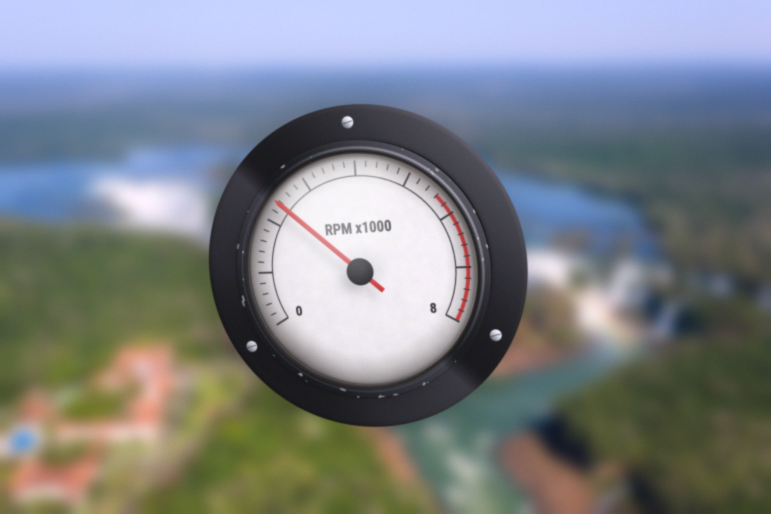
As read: 2400; rpm
